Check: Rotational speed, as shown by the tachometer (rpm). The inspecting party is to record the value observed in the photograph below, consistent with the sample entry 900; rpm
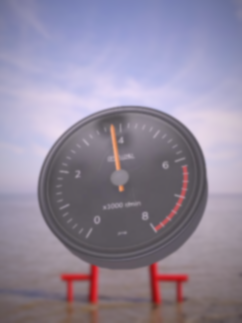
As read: 3800; rpm
